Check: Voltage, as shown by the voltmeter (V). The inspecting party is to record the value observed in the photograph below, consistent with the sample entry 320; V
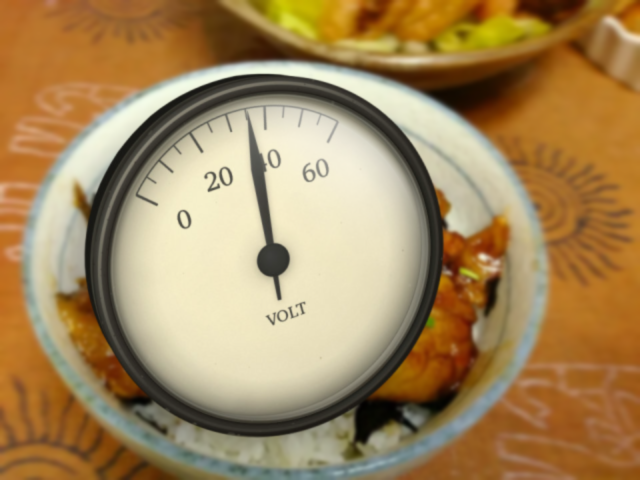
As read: 35; V
